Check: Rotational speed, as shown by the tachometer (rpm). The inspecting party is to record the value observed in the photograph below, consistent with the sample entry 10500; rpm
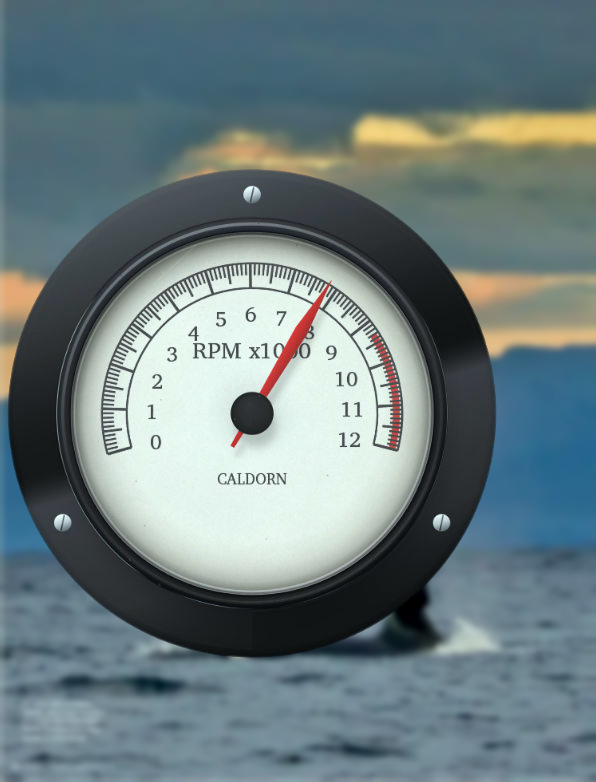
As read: 7800; rpm
